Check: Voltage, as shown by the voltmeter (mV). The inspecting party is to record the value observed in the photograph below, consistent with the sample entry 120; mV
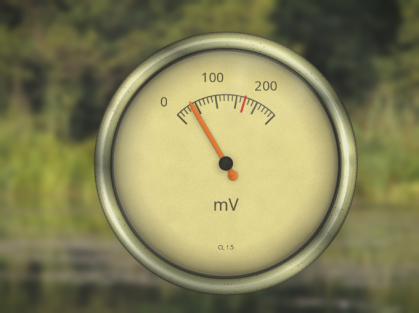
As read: 40; mV
